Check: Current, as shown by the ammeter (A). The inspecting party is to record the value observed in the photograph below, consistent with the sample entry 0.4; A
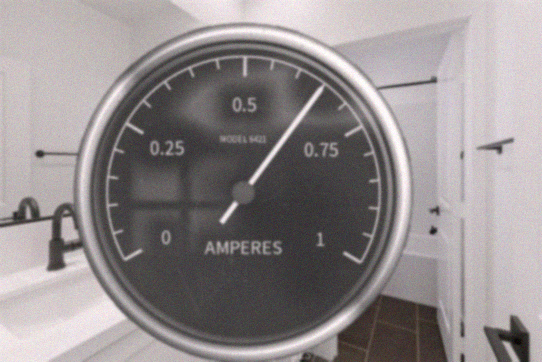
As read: 0.65; A
